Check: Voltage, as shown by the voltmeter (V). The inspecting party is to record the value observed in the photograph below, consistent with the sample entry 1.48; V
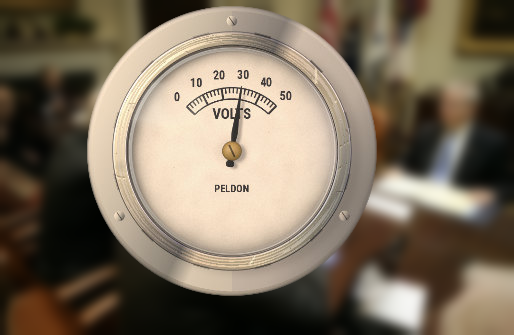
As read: 30; V
